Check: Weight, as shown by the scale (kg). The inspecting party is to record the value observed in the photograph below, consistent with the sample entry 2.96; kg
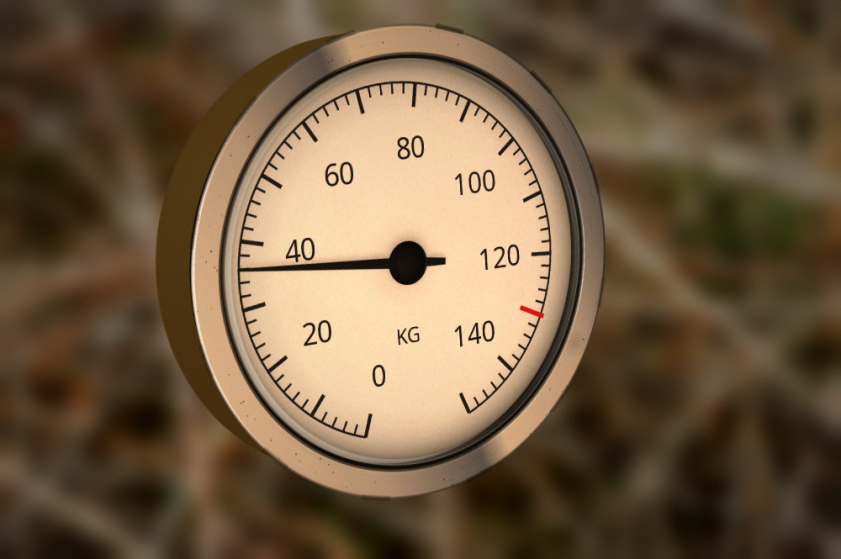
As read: 36; kg
